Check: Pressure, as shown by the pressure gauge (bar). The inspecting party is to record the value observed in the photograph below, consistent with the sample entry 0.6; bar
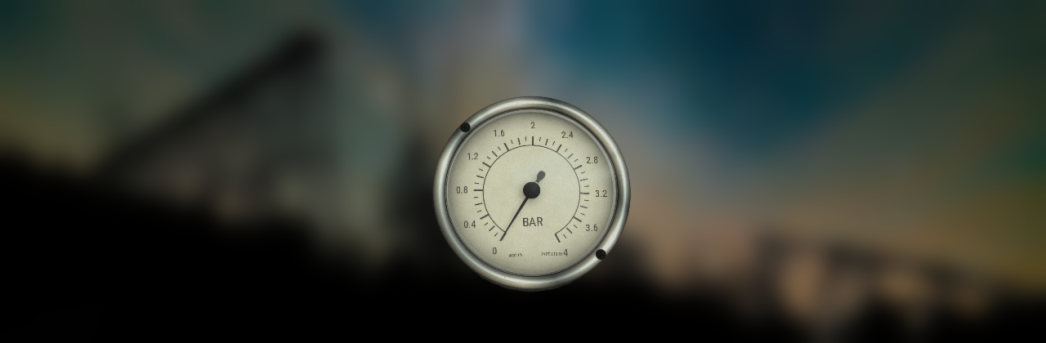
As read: 0; bar
